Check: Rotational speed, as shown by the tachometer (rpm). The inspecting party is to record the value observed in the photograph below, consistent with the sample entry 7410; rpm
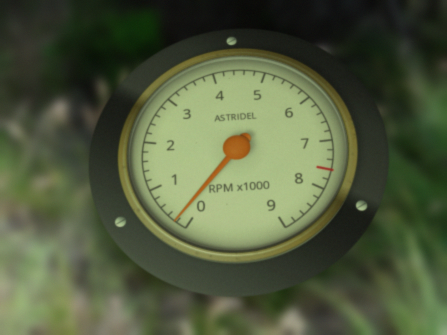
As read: 200; rpm
